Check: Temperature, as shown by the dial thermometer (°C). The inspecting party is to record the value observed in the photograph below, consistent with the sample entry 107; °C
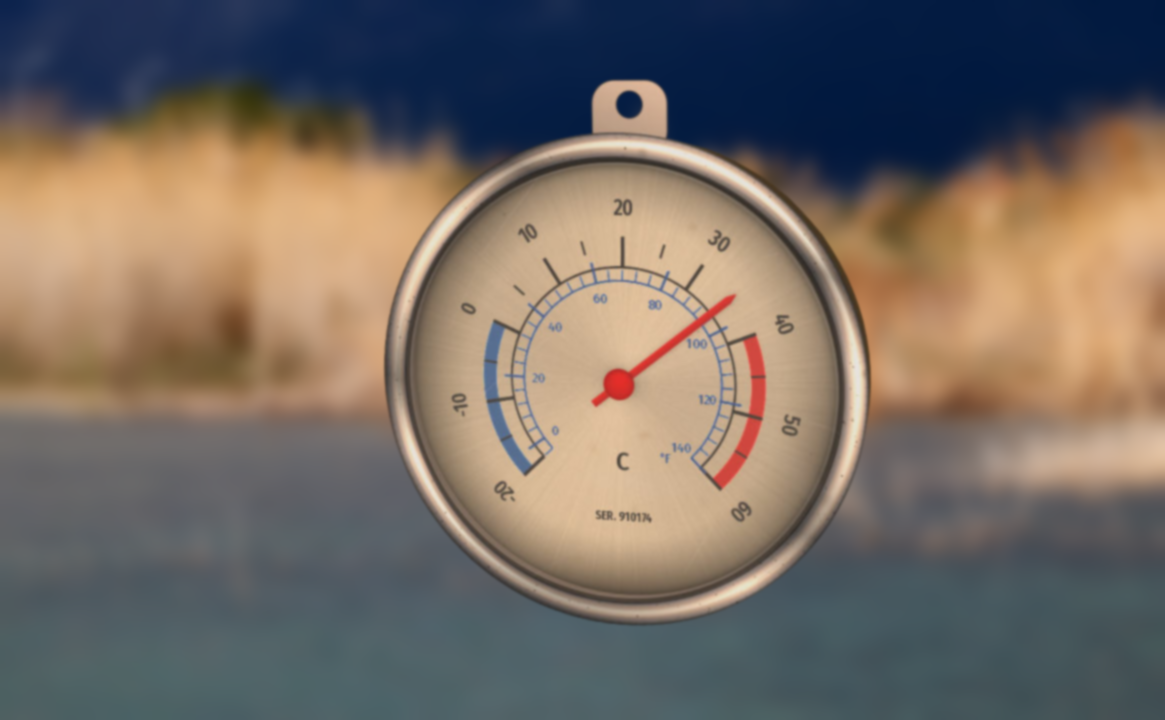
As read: 35; °C
